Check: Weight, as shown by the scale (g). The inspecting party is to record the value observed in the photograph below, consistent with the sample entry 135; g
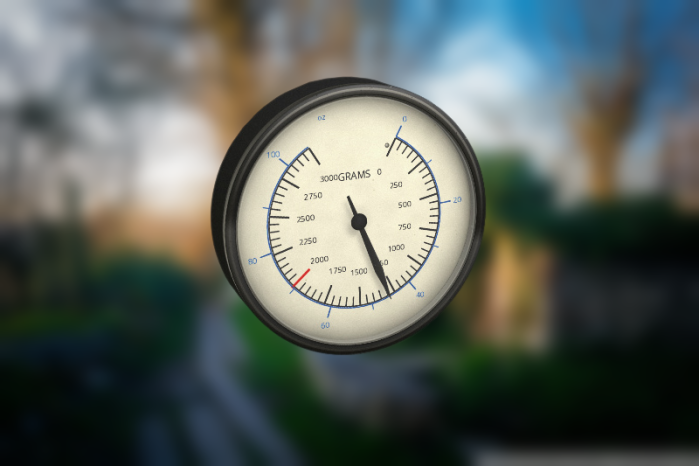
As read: 1300; g
